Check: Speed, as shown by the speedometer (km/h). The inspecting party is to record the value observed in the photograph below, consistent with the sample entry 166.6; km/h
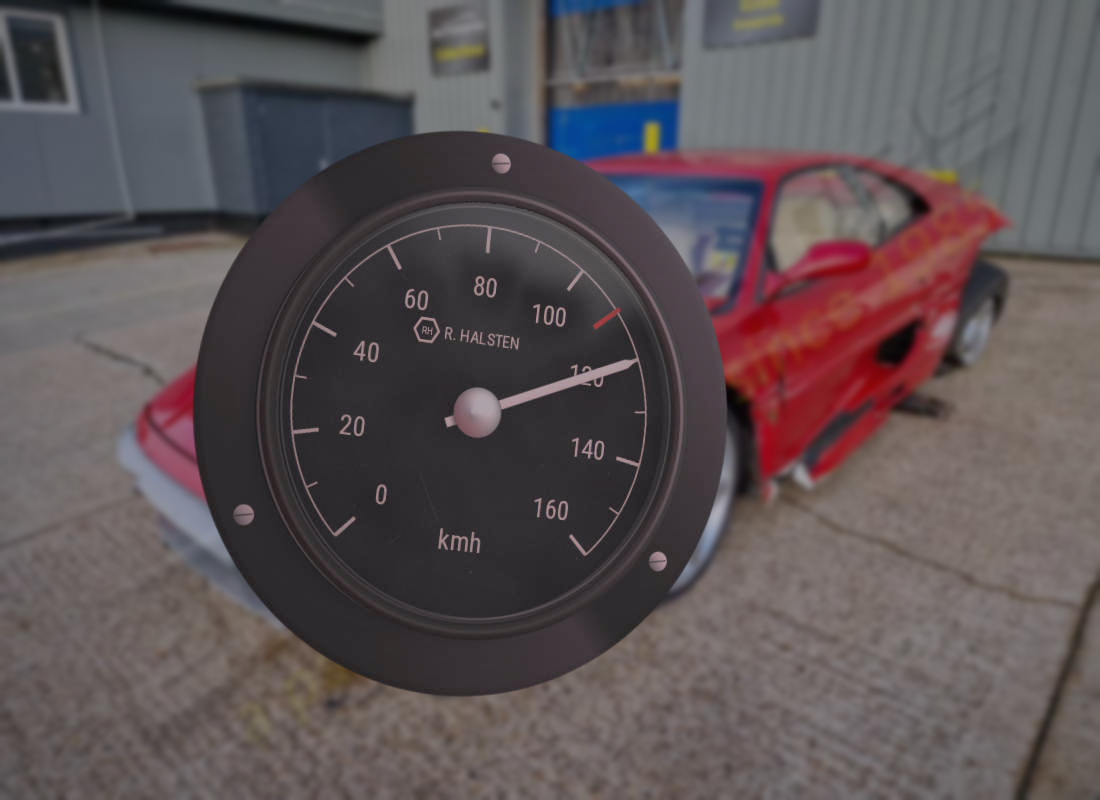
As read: 120; km/h
